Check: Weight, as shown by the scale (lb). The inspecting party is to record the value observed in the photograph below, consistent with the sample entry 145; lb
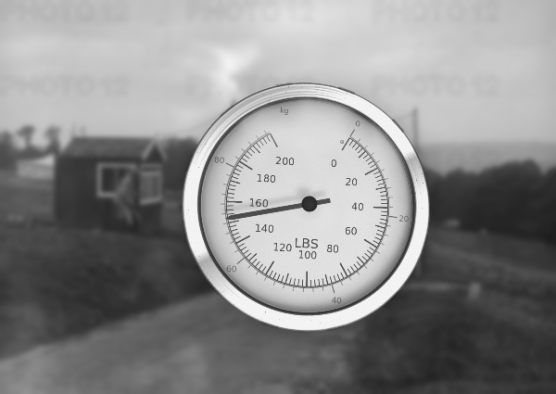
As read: 152; lb
